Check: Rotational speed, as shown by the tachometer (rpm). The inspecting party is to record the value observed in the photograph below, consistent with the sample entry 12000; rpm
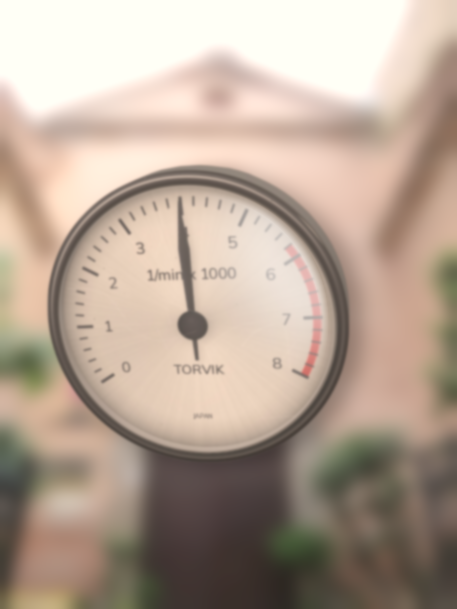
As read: 4000; rpm
